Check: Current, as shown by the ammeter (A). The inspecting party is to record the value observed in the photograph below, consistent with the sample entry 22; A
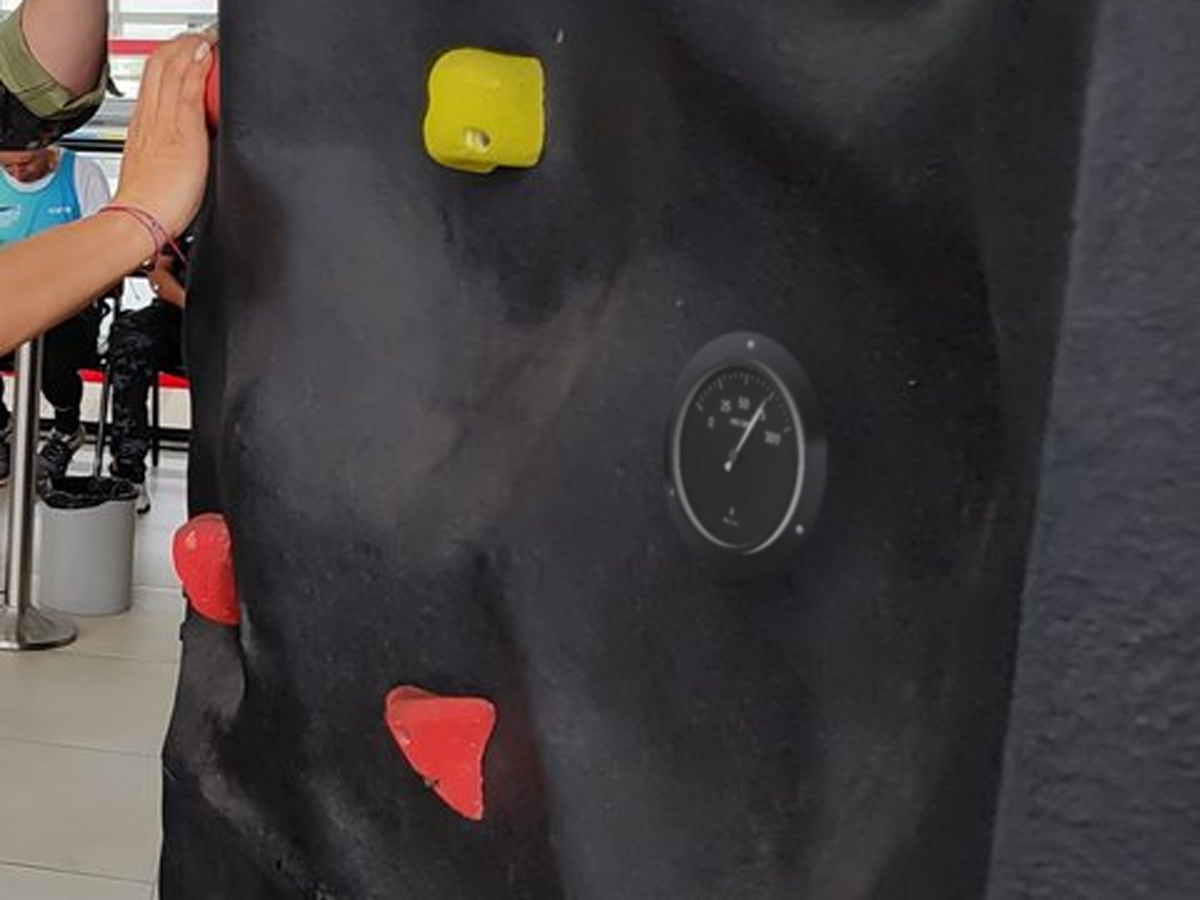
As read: 75; A
